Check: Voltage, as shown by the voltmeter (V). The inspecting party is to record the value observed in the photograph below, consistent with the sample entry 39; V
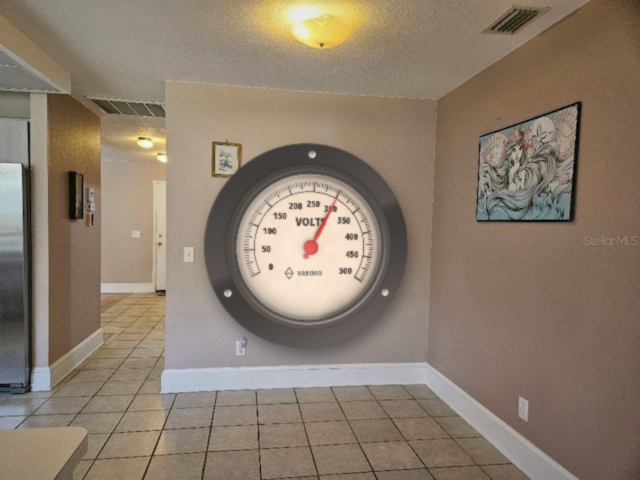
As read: 300; V
